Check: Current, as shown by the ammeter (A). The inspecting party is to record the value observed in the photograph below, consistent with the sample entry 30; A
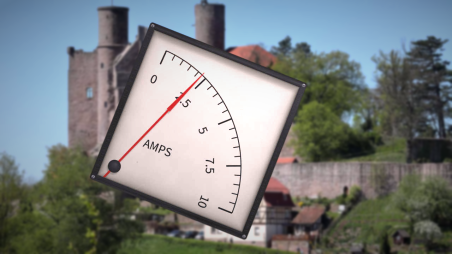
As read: 2.25; A
